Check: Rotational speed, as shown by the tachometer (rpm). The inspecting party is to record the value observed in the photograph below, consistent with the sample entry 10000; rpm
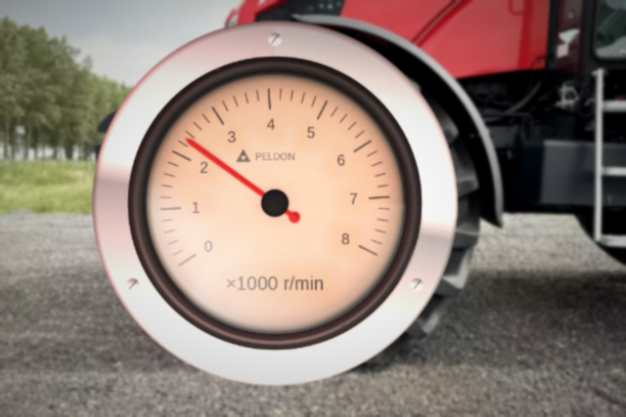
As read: 2300; rpm
